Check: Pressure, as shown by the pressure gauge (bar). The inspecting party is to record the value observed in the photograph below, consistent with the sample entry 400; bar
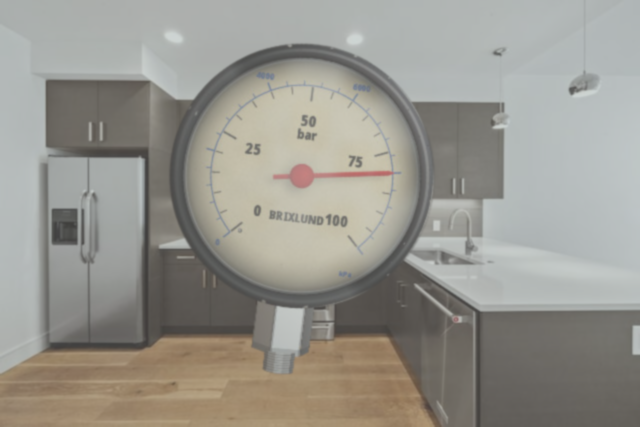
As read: 80; bar
